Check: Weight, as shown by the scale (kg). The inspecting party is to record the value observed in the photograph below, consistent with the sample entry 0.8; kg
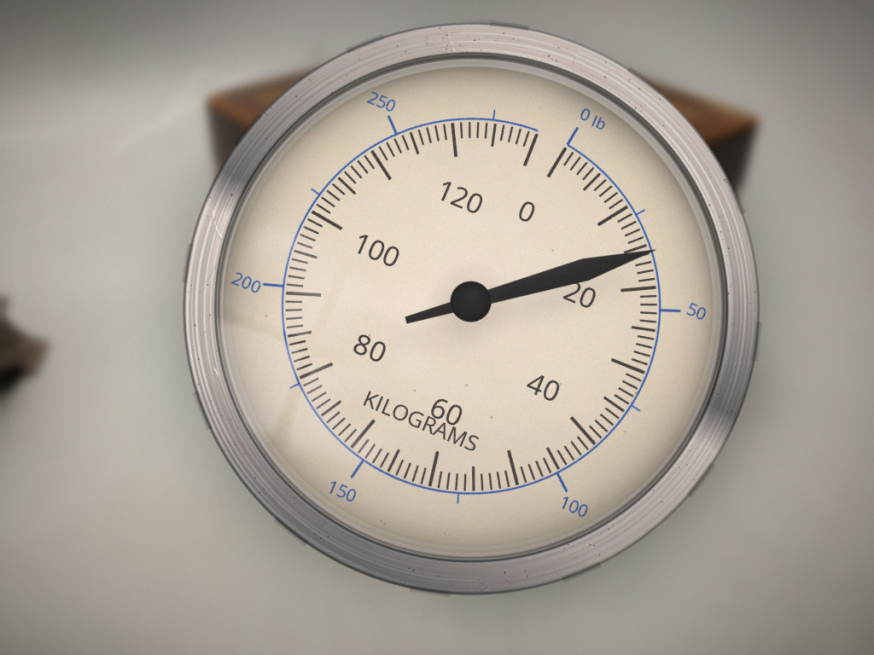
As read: 16; kg
